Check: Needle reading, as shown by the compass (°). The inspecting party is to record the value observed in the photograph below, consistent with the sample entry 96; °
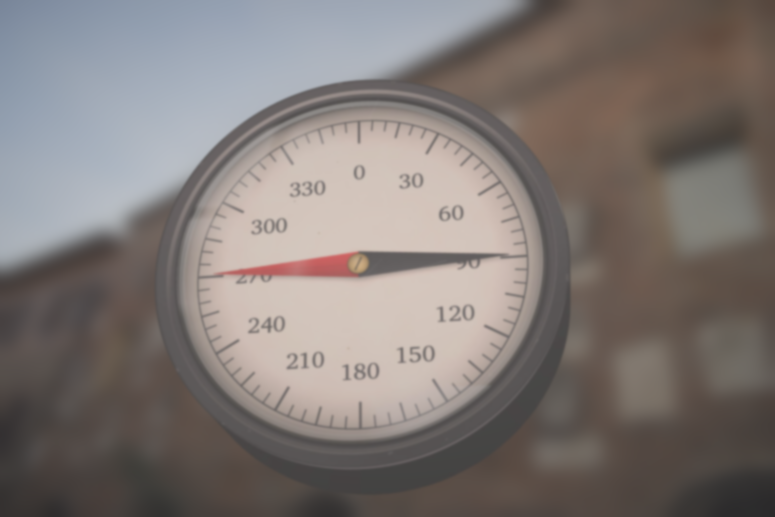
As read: 270; °
